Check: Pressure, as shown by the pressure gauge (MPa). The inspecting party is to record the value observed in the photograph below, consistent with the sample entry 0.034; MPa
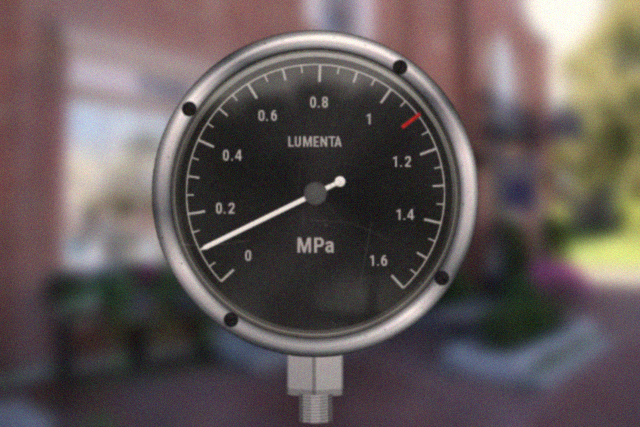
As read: 0.1; MPa
